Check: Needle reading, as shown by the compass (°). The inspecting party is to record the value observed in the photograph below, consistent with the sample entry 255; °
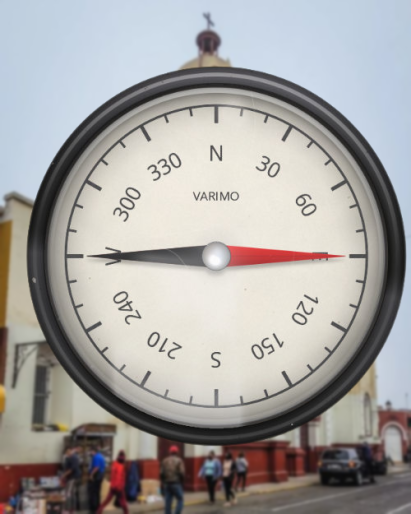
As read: 90; °
